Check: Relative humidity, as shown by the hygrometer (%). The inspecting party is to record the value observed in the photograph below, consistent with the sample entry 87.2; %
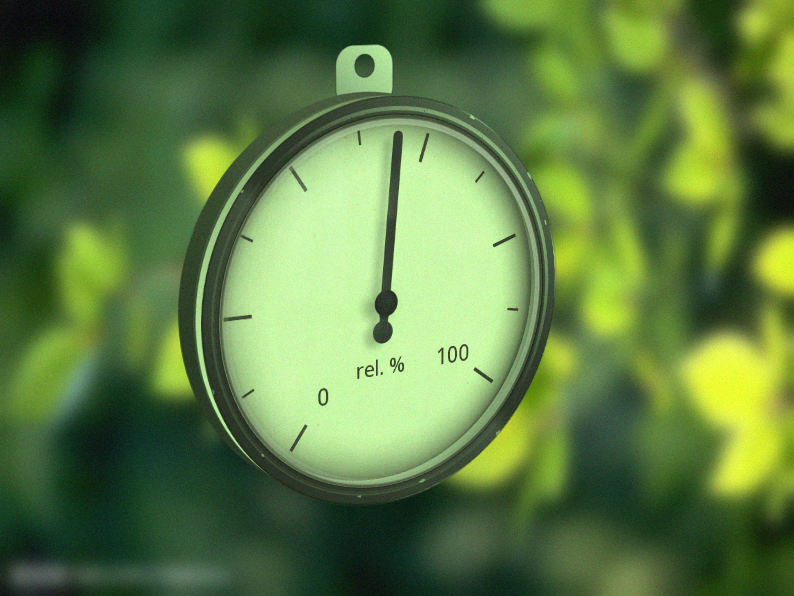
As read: 55; %
